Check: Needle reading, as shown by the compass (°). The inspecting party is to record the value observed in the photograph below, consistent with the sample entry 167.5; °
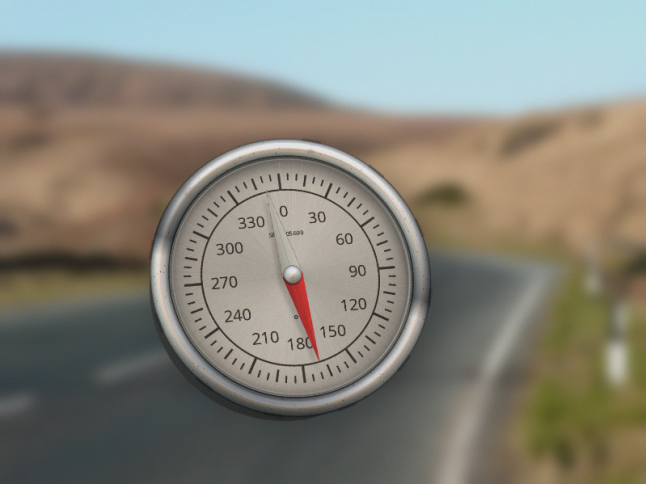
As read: 170; °
